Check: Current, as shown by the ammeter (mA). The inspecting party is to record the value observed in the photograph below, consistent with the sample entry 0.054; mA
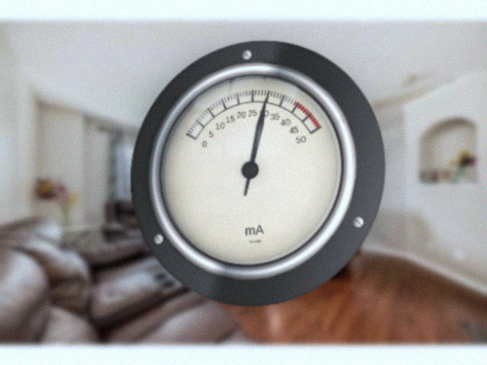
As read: 30; mA
